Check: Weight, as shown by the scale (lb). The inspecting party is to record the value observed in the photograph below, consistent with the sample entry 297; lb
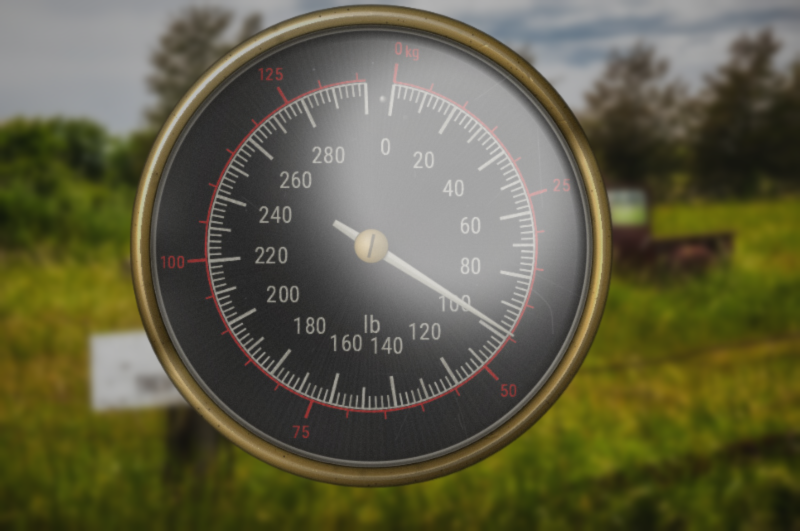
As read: 98; lb
